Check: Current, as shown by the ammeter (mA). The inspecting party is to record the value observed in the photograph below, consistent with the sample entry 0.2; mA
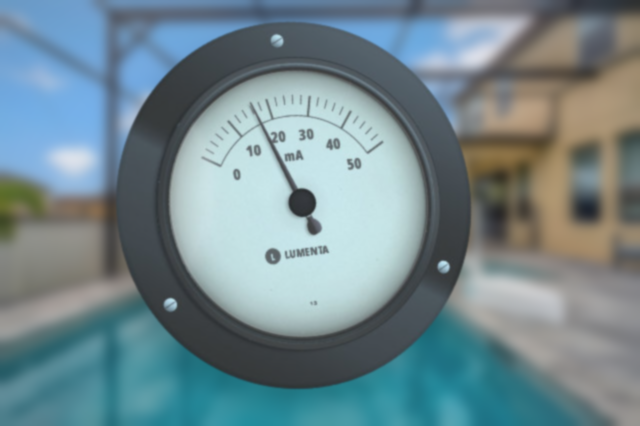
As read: 16; mA
